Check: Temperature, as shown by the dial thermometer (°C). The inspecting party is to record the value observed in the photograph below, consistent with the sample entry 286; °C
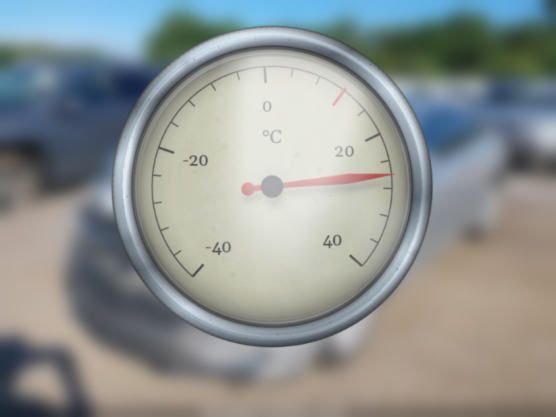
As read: 26; °C
